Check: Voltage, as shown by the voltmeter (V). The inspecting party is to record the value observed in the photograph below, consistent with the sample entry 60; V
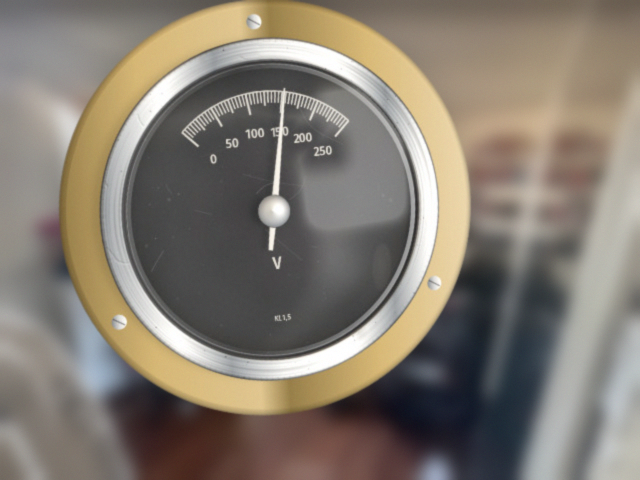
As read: 150; V
